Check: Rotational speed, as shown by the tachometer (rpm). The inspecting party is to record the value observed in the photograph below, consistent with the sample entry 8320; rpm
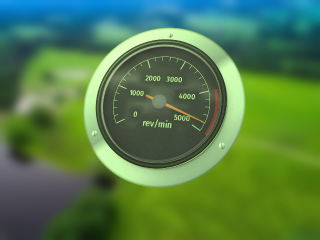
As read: 4800; rpm
